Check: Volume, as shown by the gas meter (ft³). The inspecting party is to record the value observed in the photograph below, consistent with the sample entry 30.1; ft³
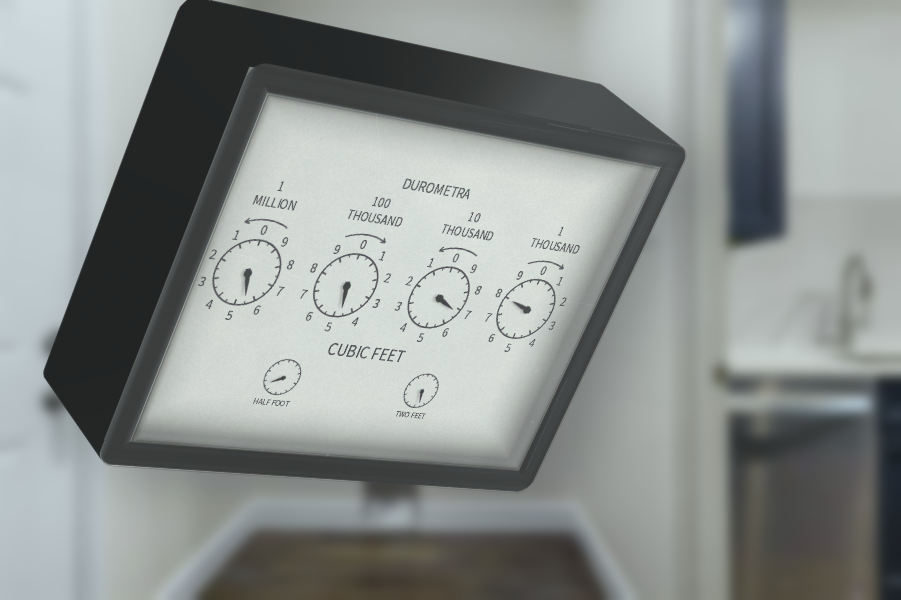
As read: 546800; ft³
